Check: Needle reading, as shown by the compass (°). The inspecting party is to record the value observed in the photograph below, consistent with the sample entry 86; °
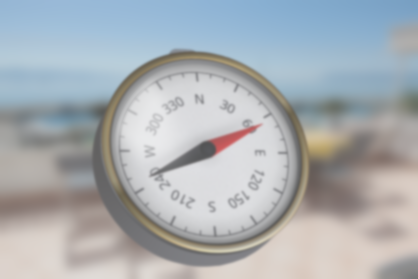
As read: 65; °
